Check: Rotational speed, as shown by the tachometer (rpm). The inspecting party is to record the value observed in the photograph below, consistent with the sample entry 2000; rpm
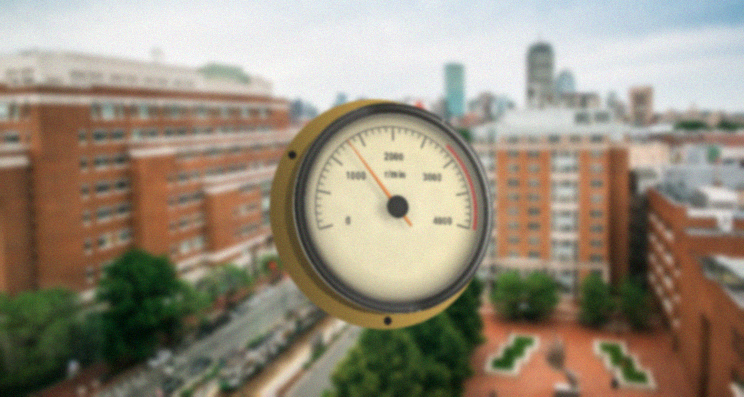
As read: 1300; rpm
